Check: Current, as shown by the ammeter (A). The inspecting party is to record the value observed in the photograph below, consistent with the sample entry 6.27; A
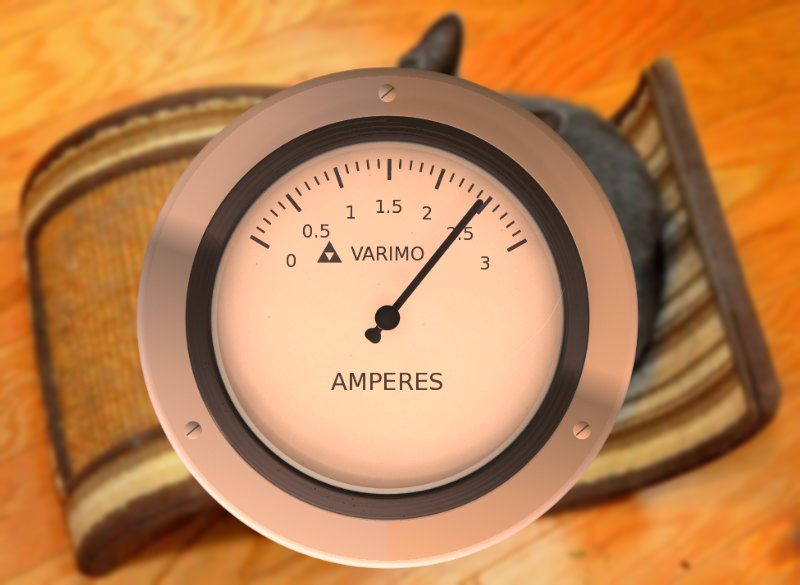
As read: 2.45; A
